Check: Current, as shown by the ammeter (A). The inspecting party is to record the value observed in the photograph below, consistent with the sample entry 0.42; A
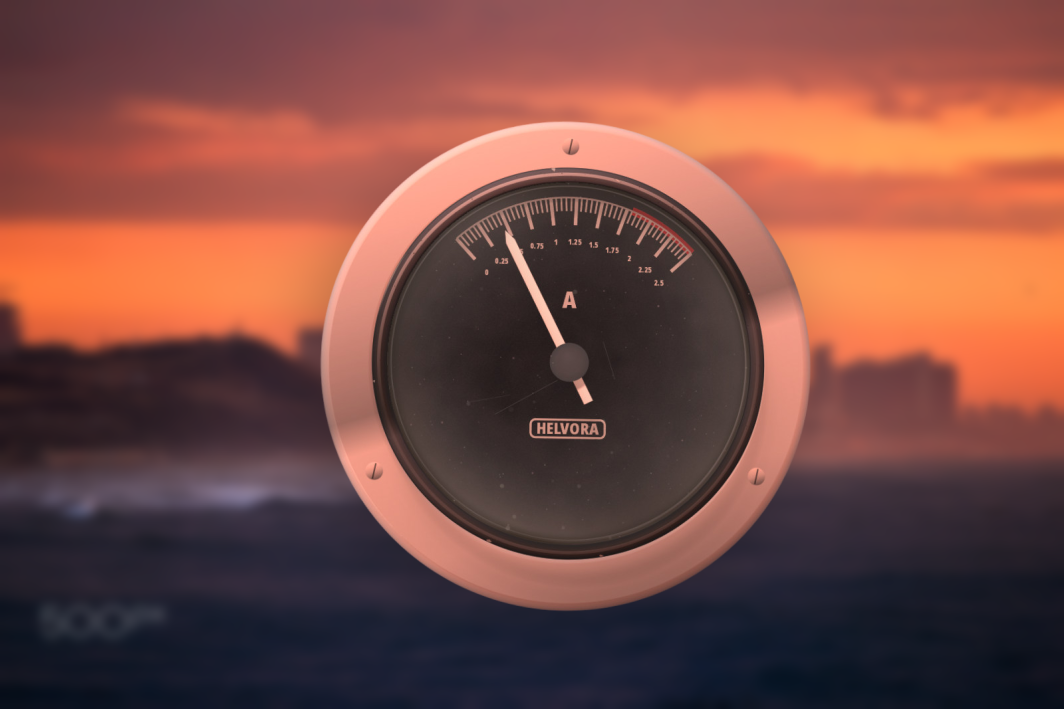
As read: 0.45; A
